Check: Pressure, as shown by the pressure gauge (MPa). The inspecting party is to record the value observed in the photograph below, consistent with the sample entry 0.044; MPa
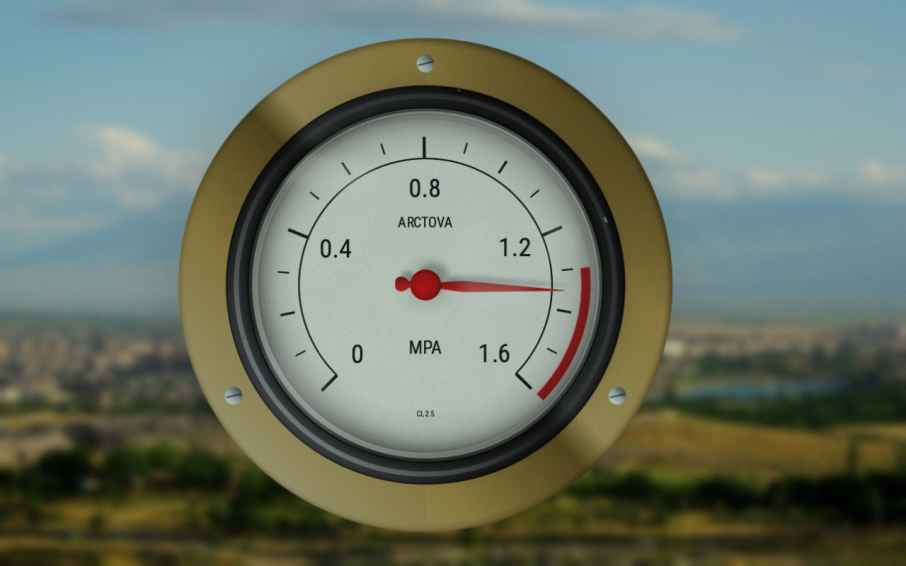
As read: 1.35; MPa
